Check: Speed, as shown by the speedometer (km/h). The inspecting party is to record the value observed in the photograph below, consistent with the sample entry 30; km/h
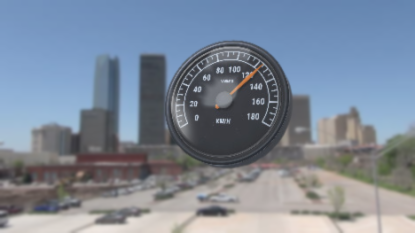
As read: 125; km/h
